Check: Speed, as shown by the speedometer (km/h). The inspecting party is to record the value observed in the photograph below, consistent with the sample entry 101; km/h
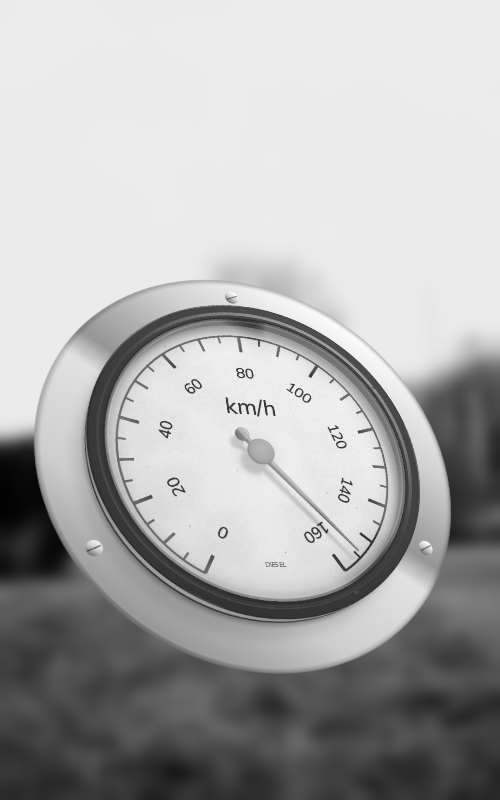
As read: 155; km/h
